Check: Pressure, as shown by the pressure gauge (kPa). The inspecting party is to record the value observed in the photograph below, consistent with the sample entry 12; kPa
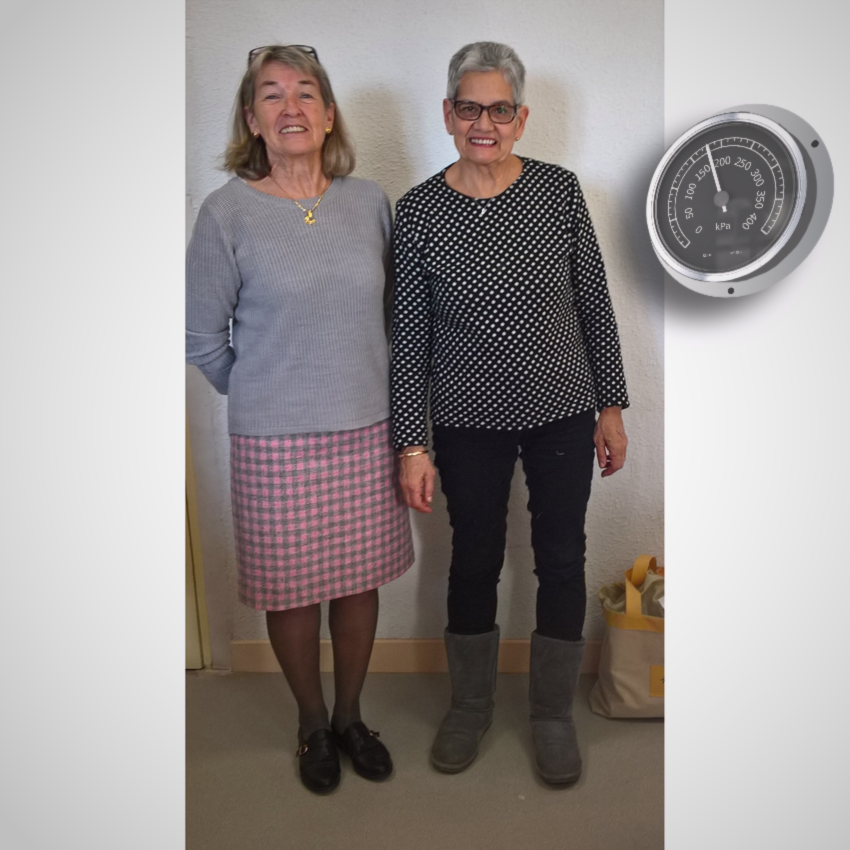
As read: 180; kPa
